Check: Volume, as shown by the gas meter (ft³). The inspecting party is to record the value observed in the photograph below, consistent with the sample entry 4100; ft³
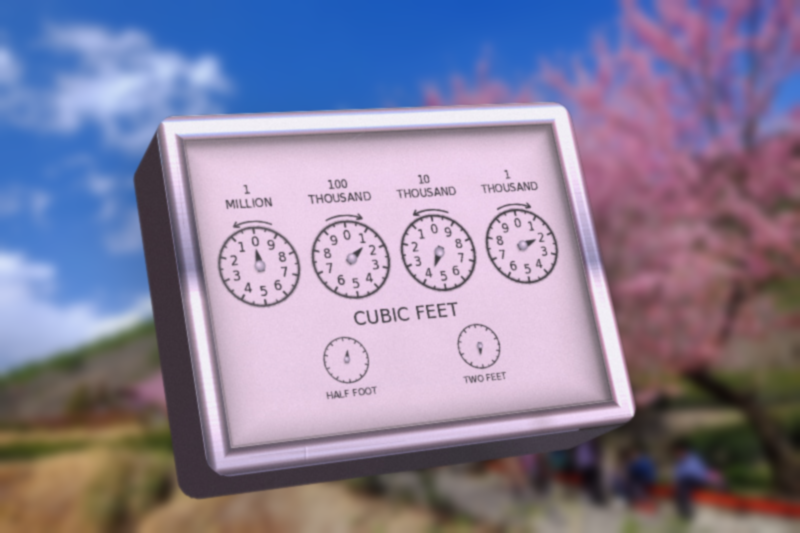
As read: 14200; ft³
